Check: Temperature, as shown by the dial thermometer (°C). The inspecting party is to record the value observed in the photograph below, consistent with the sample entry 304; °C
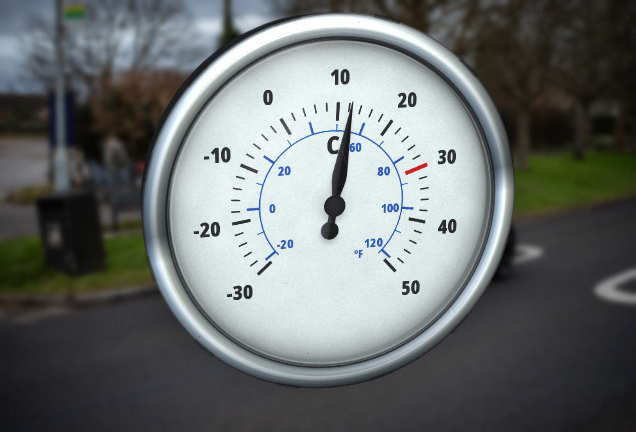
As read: 12; °C
